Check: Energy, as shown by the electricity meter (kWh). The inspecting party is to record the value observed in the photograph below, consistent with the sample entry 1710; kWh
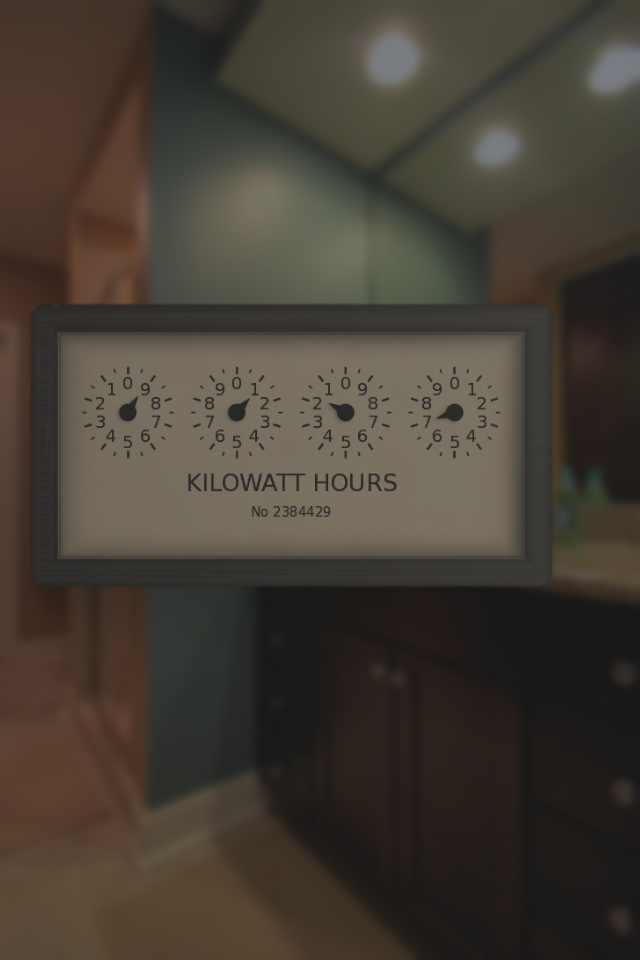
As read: 9117; kWh
